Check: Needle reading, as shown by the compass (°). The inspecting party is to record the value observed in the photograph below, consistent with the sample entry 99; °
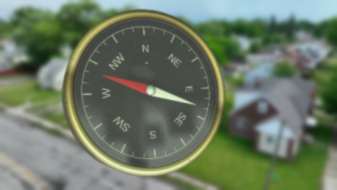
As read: 290; °
